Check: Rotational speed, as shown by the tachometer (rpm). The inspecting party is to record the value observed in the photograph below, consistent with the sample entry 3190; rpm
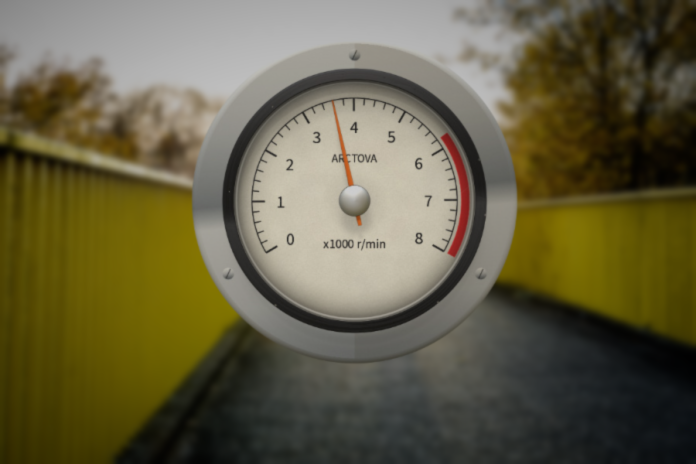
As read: 3600; rpm
